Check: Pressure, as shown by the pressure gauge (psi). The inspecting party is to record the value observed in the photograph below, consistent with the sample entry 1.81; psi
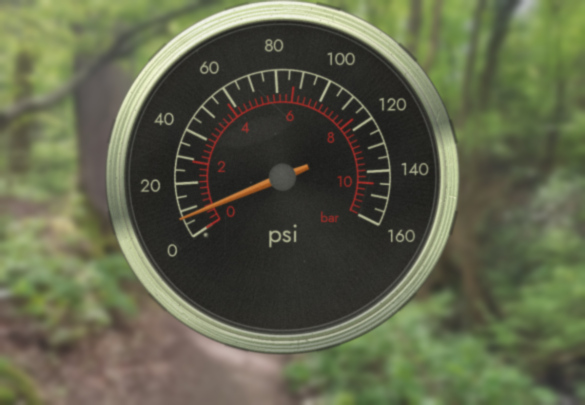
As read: 7.5; psi
